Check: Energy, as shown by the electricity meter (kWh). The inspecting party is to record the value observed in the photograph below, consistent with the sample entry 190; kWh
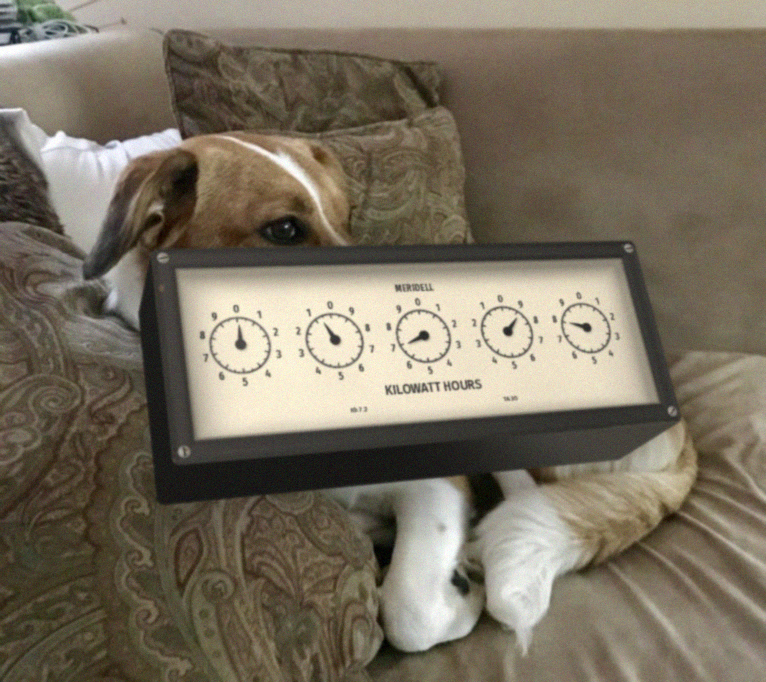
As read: 688; kWh
